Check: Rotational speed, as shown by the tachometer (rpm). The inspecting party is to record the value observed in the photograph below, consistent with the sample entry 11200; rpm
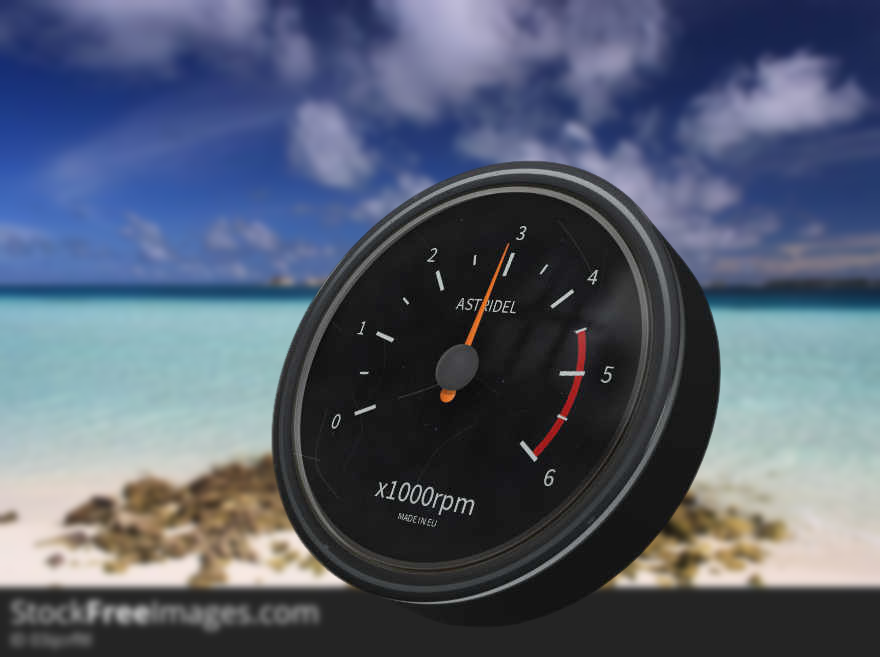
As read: 3000; rpm
